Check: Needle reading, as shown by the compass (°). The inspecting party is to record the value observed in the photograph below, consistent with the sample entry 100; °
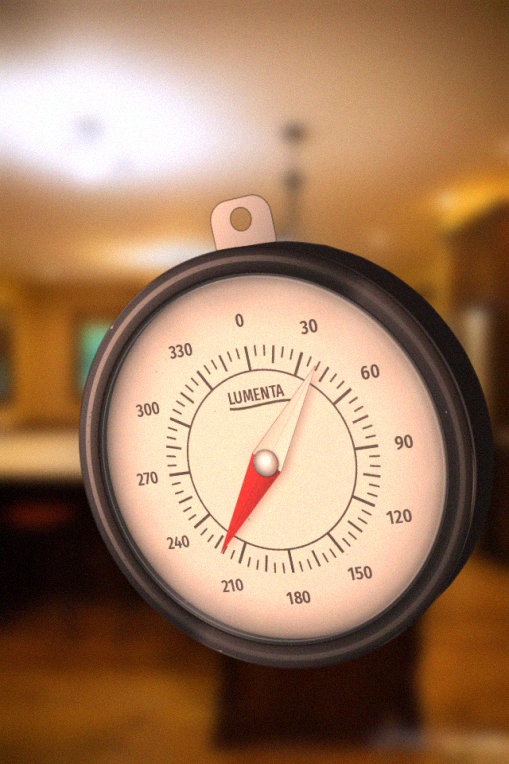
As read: 220; °
